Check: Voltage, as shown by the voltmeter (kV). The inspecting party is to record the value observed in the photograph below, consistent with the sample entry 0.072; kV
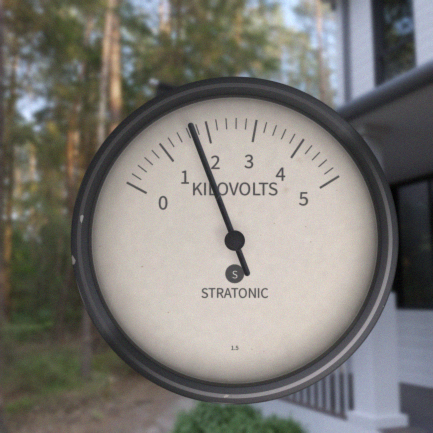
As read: 1.7; kV
